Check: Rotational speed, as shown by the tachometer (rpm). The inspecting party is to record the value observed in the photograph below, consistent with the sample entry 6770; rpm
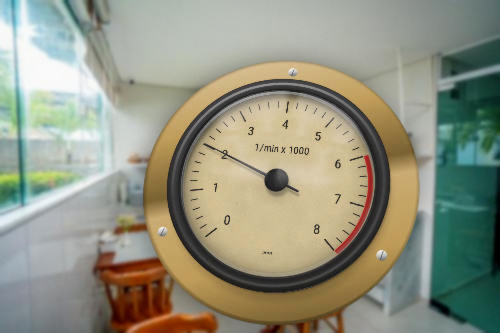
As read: 2000; rpm
